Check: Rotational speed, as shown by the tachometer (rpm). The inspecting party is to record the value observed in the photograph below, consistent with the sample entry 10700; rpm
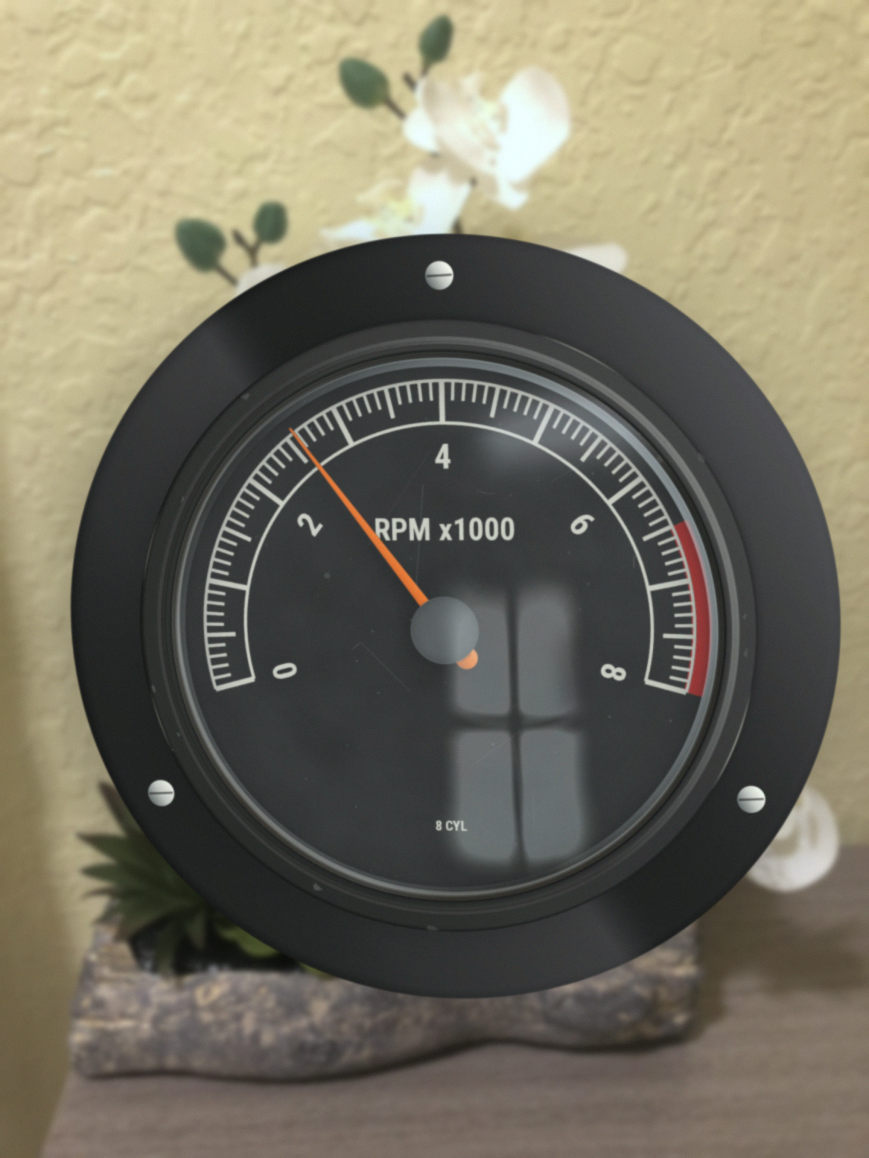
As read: 2600; rpm
